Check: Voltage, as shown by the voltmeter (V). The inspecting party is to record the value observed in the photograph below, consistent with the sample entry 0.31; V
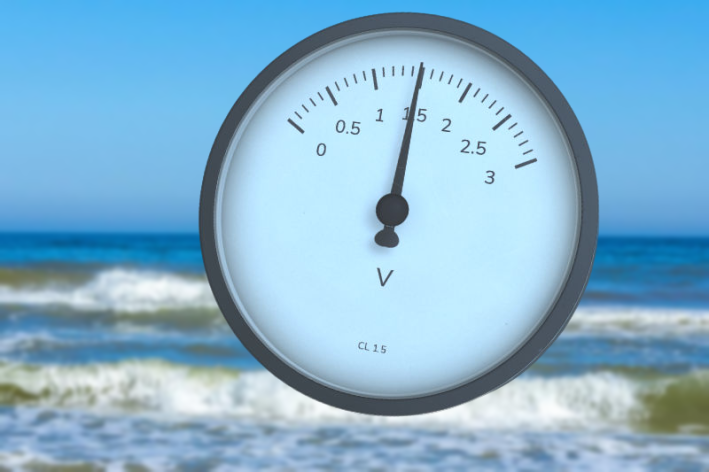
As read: 1.5; V
